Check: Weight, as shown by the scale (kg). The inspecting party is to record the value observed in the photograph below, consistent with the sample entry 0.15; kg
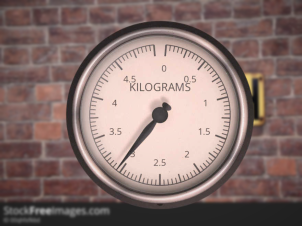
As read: 3.05; kg
